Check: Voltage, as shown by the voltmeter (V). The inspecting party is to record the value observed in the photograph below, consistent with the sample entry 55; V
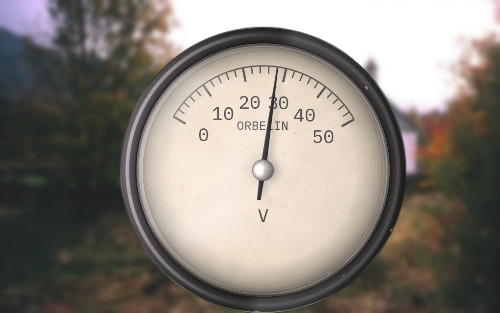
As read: 28; V
